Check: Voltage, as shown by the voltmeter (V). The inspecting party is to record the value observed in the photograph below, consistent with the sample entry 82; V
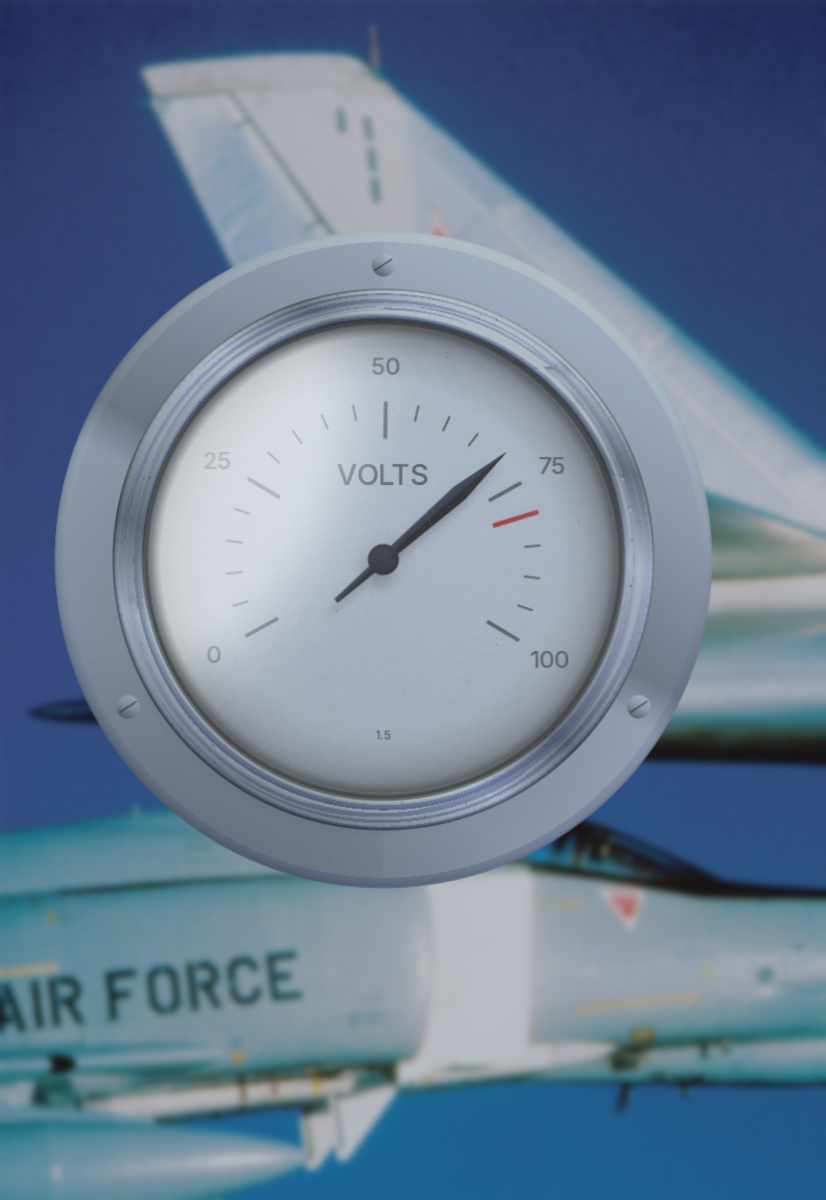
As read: 70; V
